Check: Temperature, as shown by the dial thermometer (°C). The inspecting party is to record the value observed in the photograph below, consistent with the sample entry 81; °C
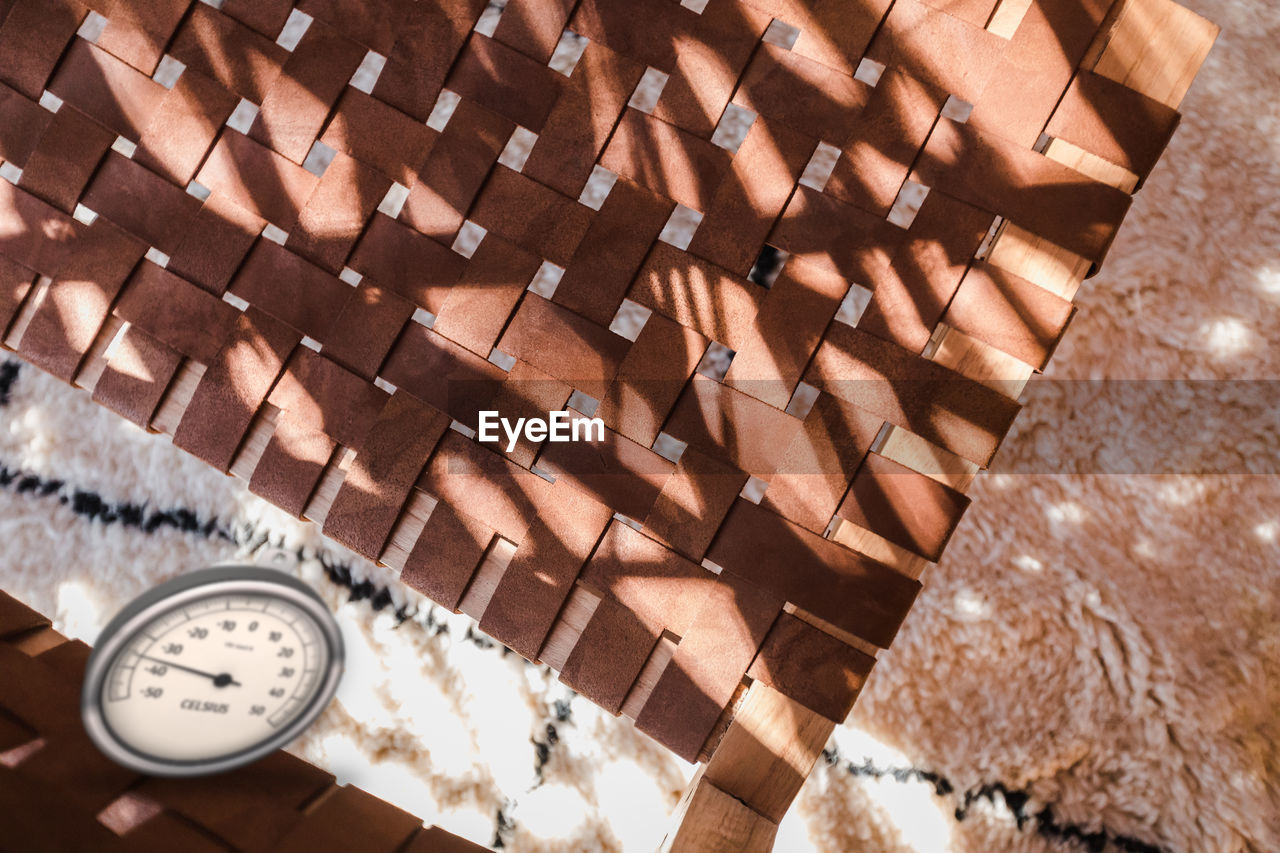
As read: -35; °C
